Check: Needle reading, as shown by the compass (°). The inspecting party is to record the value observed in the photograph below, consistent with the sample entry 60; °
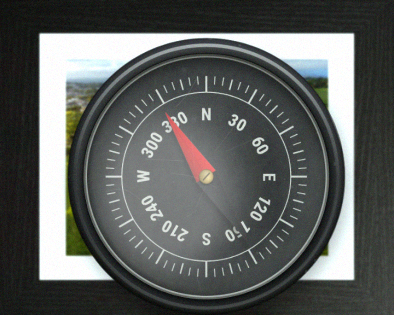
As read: 327.5; °
